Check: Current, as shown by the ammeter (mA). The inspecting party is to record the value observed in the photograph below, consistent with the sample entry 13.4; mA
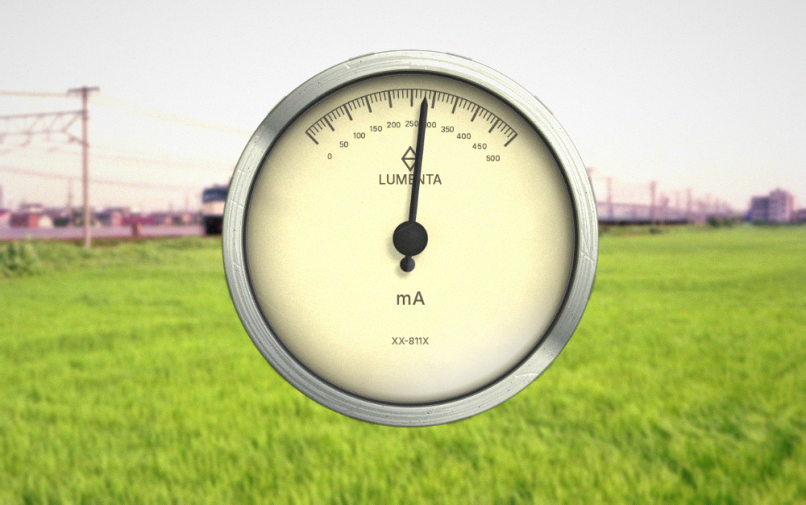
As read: 280; mA
